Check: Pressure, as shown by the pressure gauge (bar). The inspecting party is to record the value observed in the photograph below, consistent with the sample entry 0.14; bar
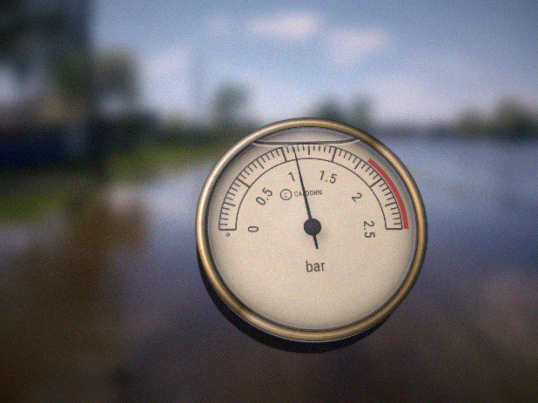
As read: 1.1; bar
